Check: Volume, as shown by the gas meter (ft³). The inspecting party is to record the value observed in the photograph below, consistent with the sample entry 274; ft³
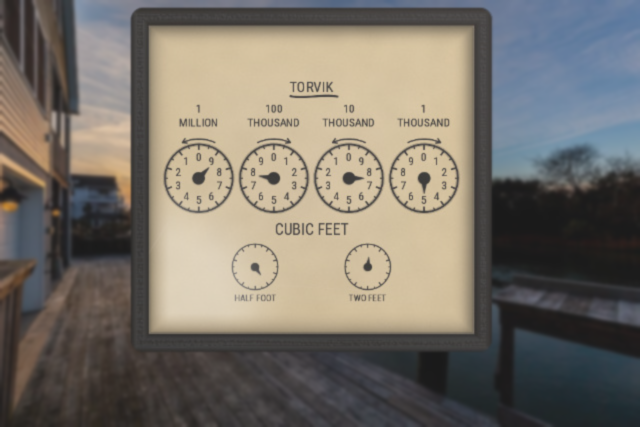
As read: 877500; ft³
